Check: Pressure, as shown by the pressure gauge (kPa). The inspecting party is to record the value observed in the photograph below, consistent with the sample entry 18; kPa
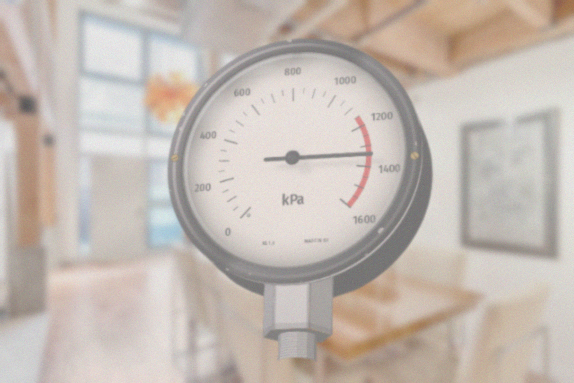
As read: 1350; kPa
